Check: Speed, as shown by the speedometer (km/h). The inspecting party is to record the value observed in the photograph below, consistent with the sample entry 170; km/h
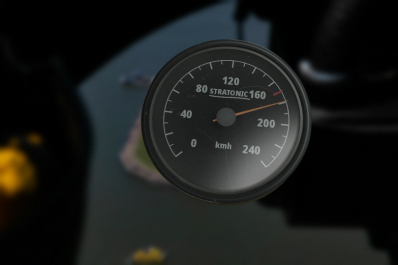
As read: 180; km/h
